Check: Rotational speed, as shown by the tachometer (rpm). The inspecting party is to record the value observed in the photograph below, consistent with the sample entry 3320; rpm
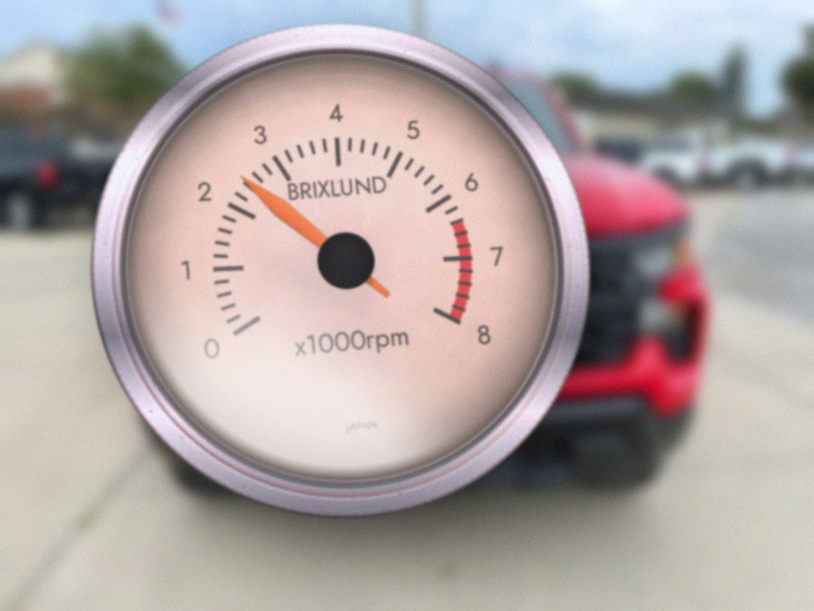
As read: 2400; rpm
